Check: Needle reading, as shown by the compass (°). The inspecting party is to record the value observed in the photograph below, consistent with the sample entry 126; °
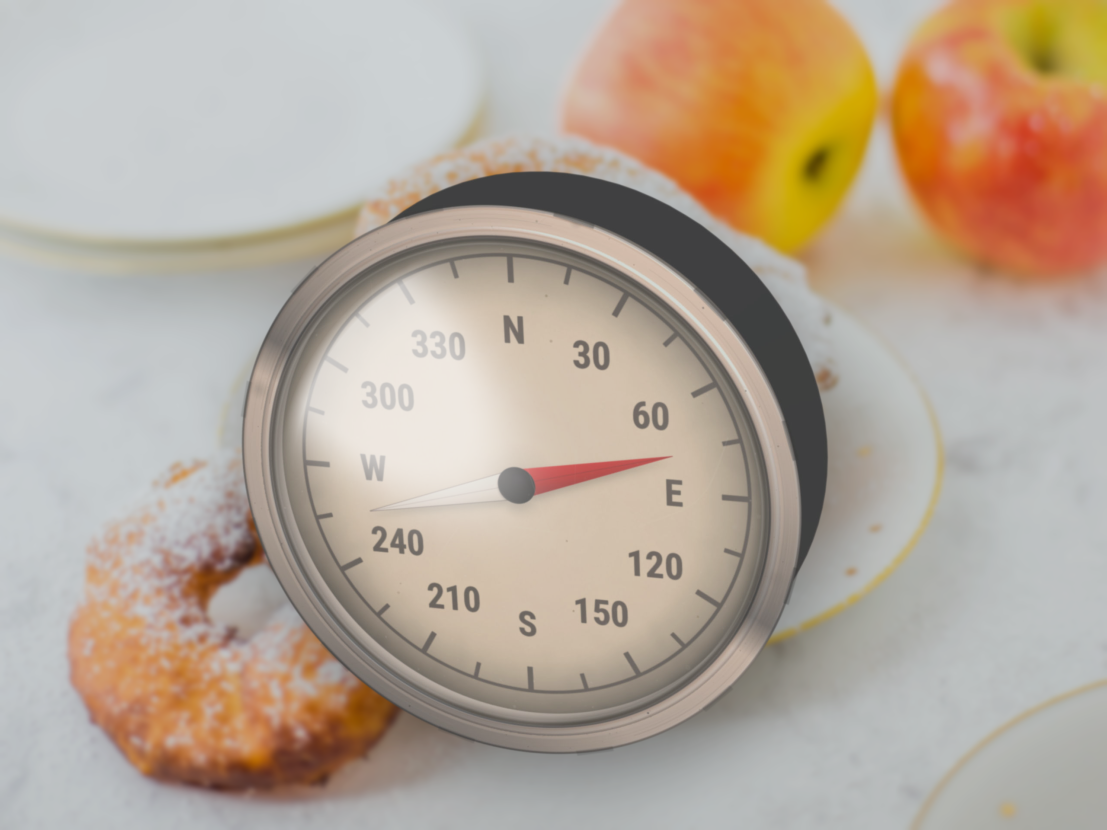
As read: 75; °
